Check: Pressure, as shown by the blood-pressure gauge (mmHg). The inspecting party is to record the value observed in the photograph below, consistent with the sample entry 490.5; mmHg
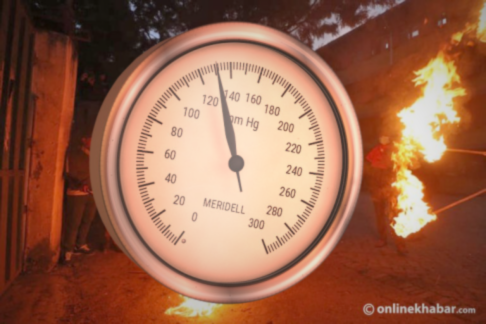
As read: 130; mmHg
